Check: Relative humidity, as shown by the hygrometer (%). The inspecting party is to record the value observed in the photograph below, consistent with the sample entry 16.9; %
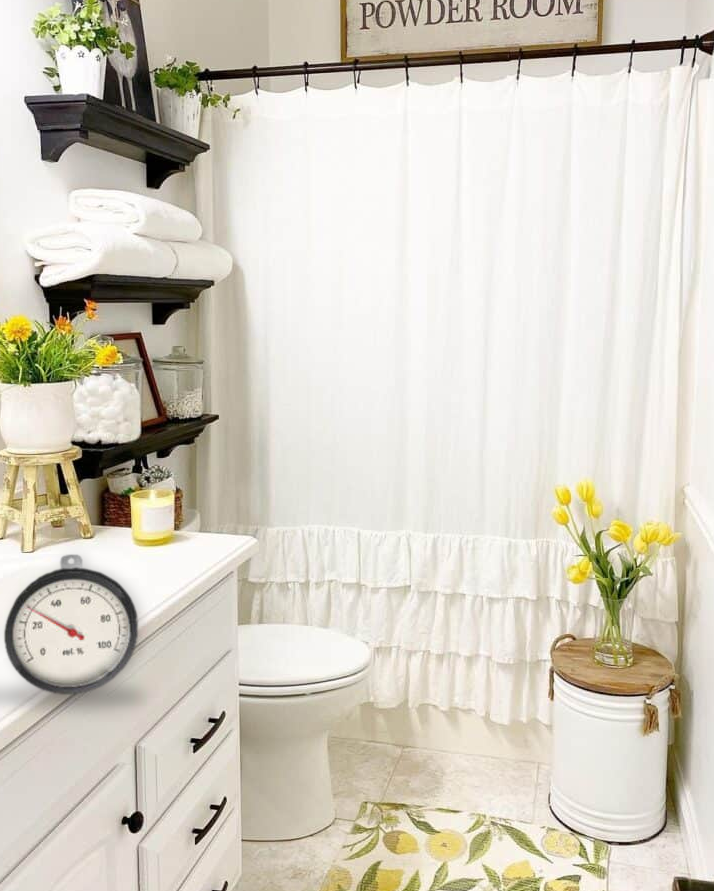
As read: 28; %
